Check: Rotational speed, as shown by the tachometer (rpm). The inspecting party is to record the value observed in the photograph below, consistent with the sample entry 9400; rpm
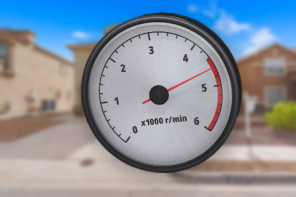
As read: 4600; rpm
